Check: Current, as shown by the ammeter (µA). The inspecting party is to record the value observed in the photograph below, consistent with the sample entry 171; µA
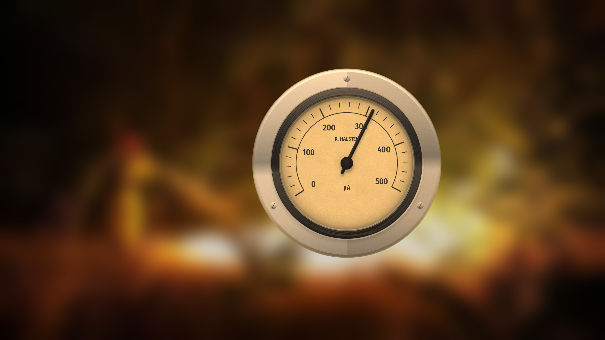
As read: 310; µA
